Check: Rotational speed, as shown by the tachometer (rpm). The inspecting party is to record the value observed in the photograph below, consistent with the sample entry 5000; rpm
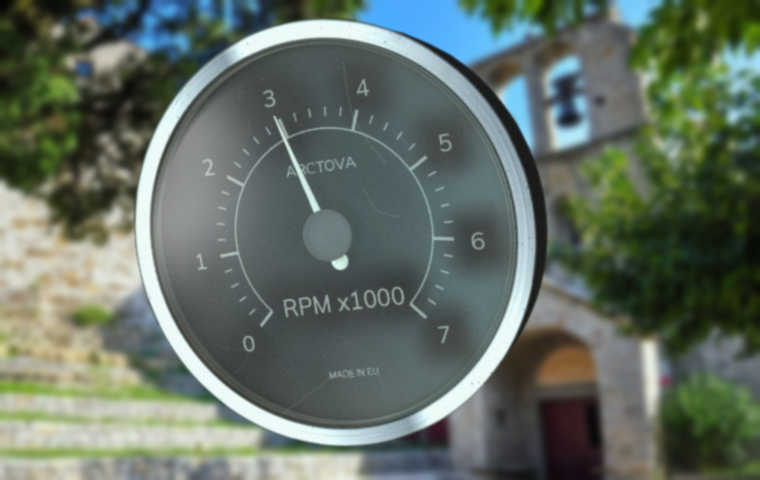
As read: 3000; rpm
